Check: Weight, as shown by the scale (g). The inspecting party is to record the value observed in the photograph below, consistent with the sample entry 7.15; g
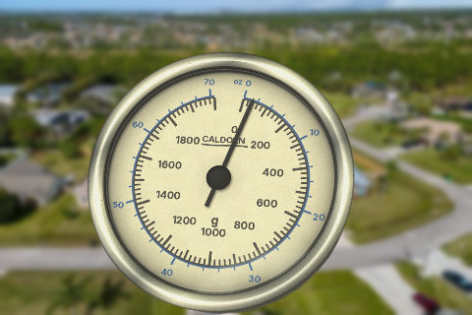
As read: 40; g
